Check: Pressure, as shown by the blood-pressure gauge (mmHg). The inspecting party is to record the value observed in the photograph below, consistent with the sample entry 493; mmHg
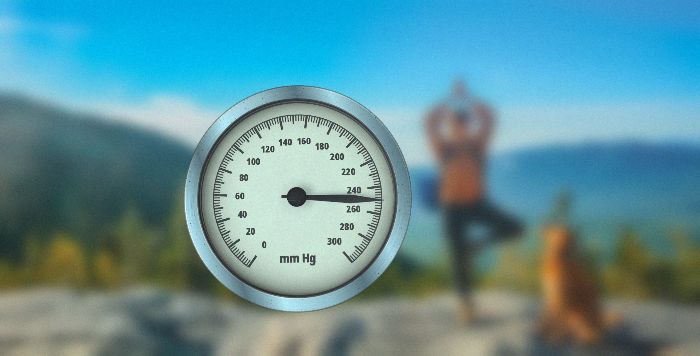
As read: 250; mmHg
